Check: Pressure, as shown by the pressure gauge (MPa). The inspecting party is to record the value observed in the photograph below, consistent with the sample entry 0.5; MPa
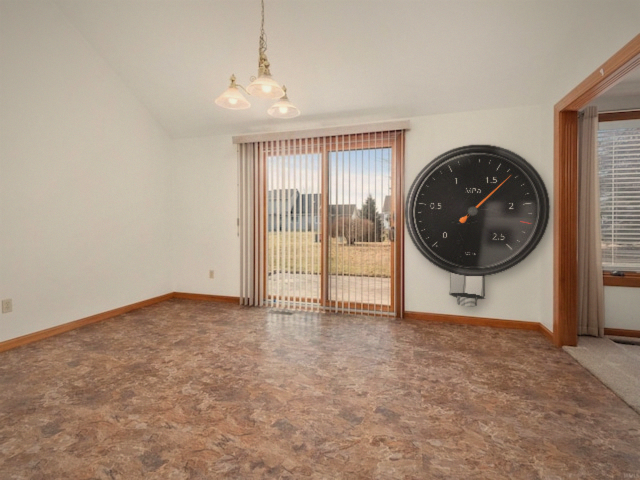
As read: 1.65; MPa
